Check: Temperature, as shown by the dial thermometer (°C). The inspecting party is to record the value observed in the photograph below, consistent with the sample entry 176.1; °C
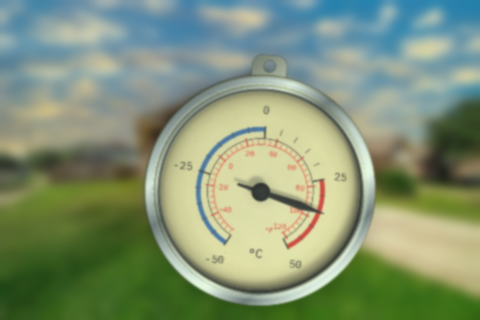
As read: 35; °C
